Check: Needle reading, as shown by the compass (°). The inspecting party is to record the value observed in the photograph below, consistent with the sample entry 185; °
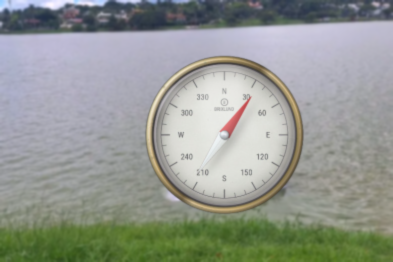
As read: 35; °
